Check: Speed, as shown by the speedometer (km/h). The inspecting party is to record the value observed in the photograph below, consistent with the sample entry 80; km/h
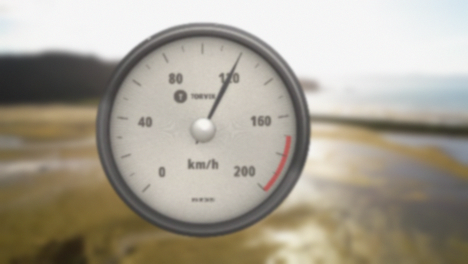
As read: 120; km/h
